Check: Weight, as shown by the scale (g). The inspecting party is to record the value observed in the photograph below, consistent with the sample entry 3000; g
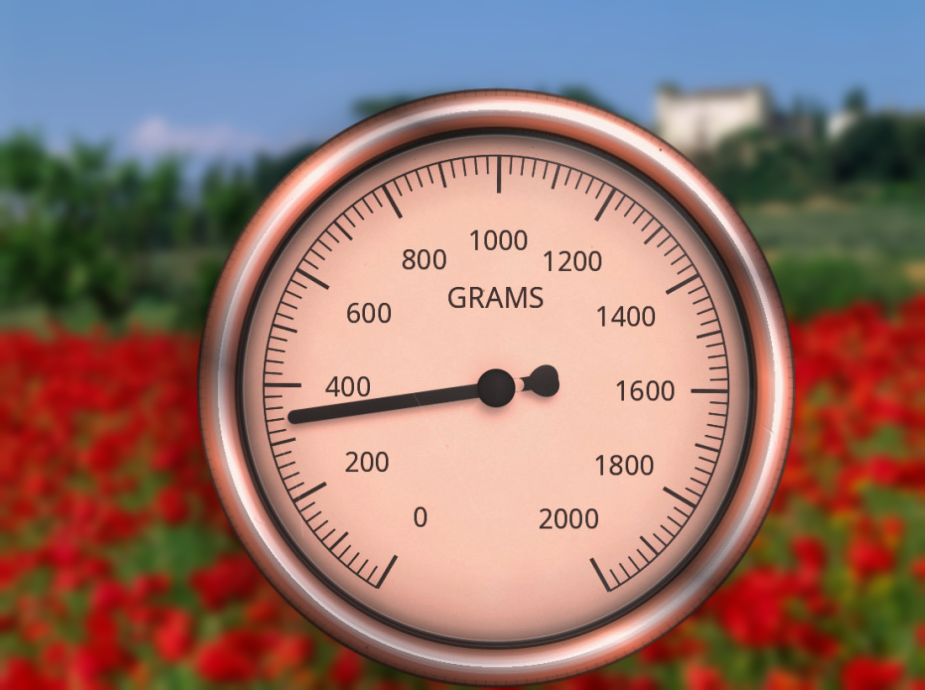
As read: 340; g
